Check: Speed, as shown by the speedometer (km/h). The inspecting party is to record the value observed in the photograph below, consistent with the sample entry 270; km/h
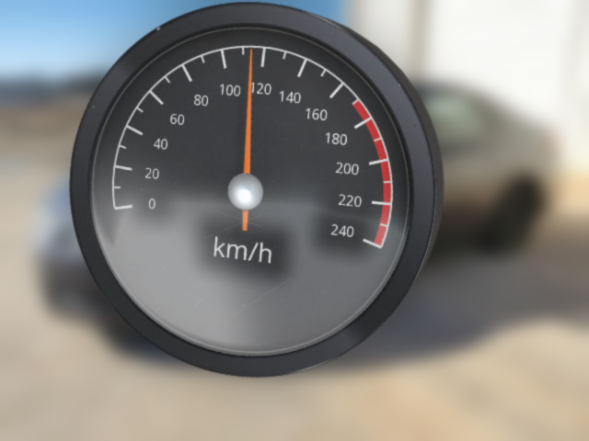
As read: 115; km/h
